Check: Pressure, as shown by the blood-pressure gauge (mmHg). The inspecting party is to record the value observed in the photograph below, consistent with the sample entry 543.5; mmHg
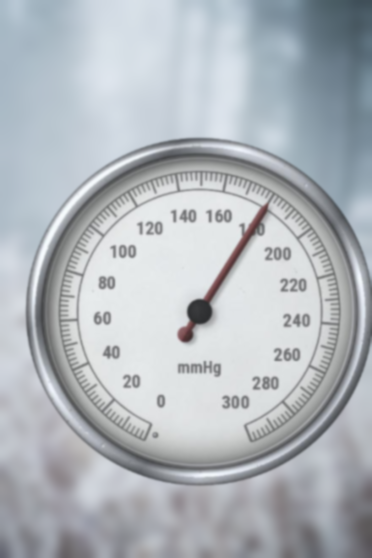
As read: 180; mmHg
